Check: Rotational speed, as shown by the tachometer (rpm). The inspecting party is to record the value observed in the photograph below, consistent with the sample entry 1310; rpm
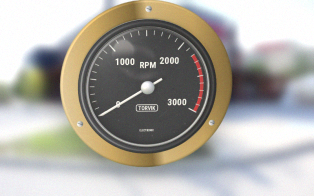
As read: 0; rpm
